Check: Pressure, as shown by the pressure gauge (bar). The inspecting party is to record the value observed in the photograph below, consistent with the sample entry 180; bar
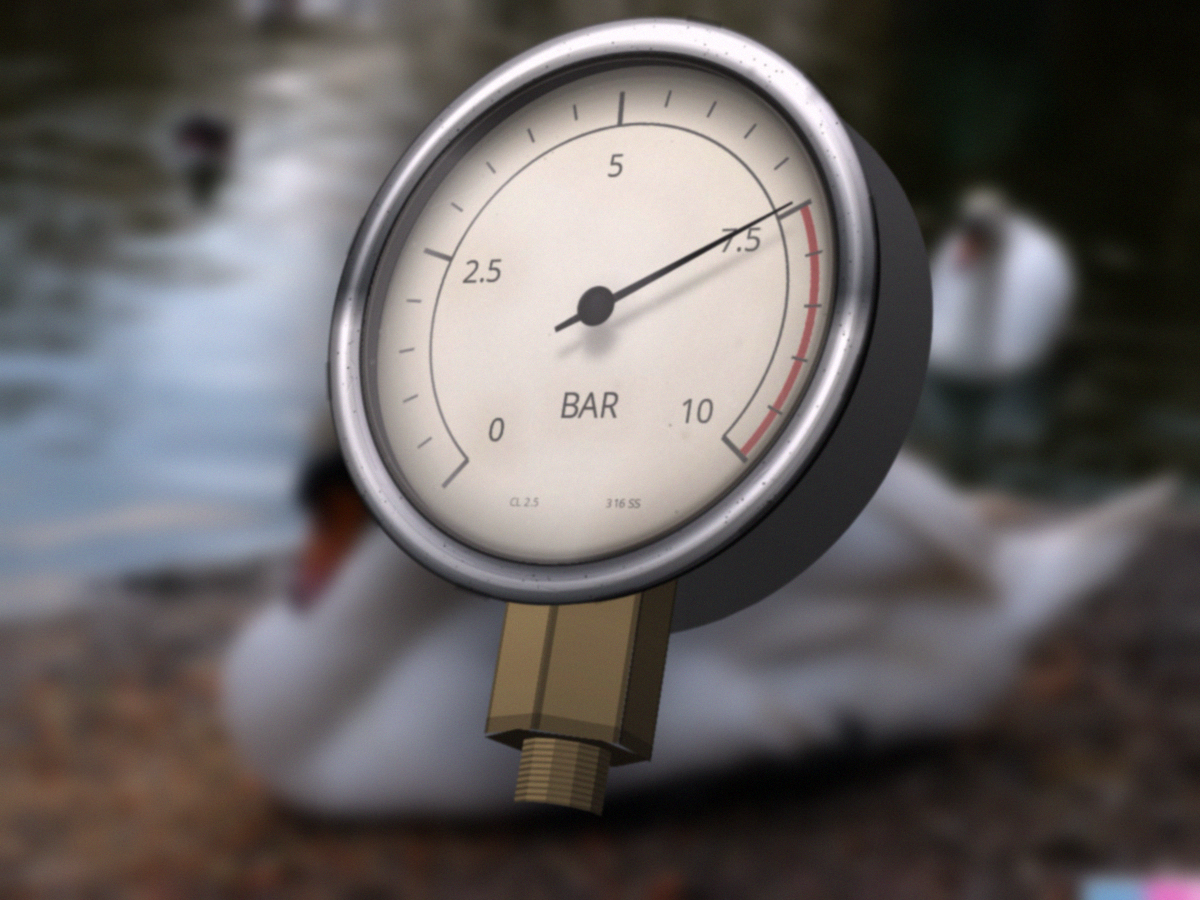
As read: 7.5; bar
